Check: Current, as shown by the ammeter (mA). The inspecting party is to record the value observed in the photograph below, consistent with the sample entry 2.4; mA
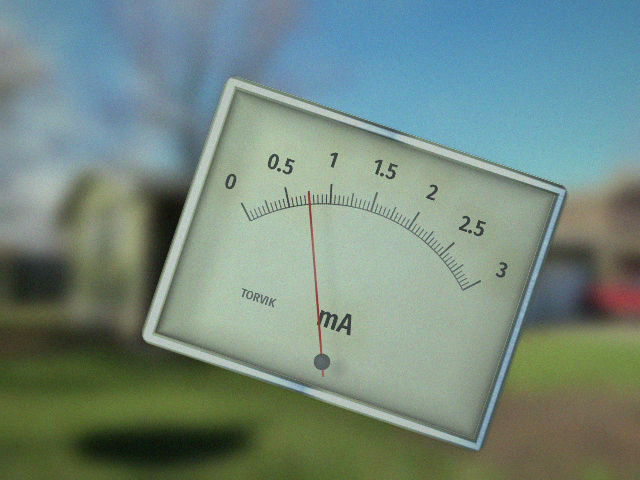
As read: 0.75; mA
